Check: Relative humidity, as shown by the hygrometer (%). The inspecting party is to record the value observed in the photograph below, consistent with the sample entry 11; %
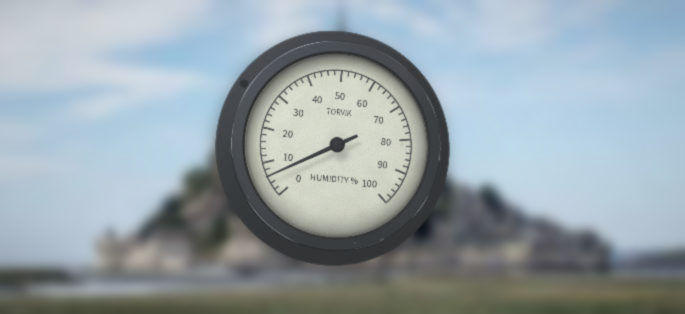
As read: 6; %
